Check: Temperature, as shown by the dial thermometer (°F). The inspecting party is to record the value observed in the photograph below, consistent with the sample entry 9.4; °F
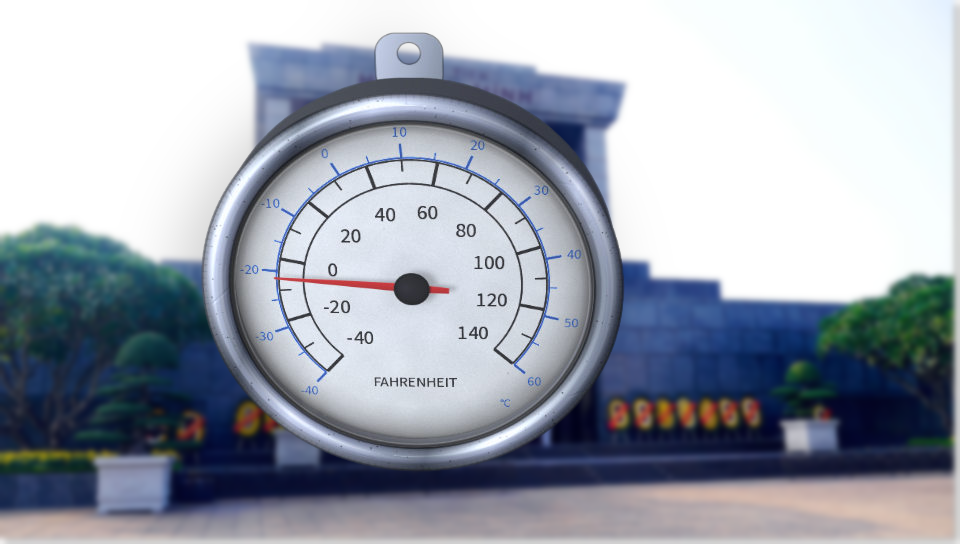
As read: -5; °F
